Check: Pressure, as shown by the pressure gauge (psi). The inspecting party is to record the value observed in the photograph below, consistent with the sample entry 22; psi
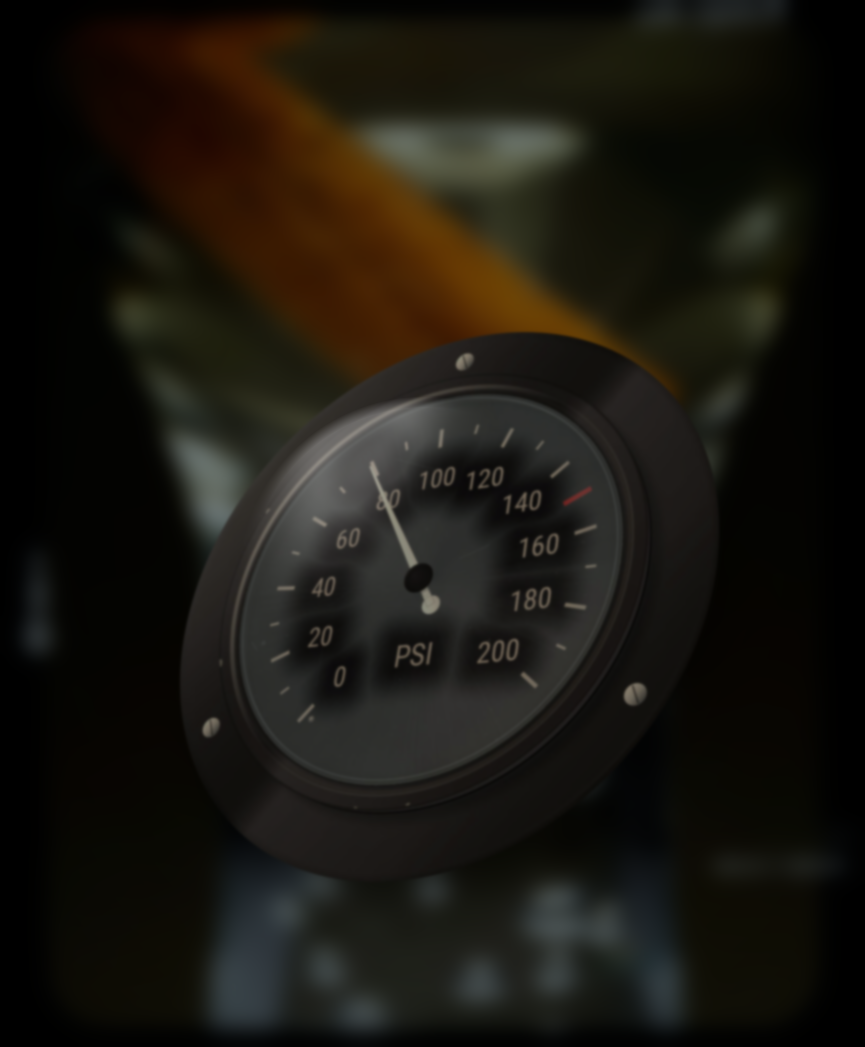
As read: 80; psi
